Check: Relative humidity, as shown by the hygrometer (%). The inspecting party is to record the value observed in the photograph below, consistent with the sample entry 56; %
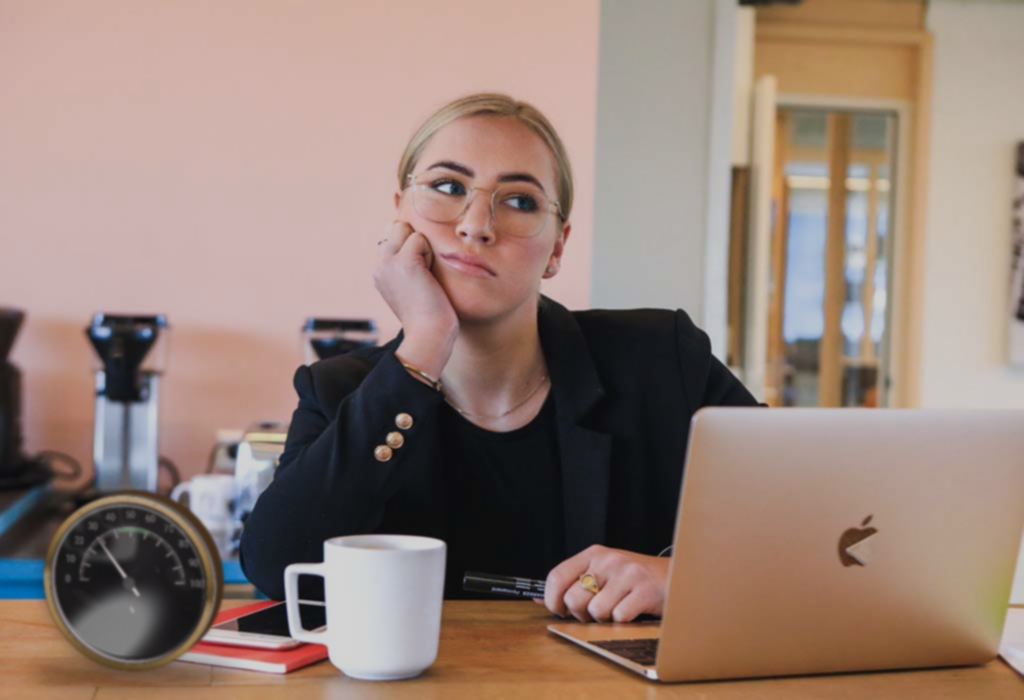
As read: 30; %
